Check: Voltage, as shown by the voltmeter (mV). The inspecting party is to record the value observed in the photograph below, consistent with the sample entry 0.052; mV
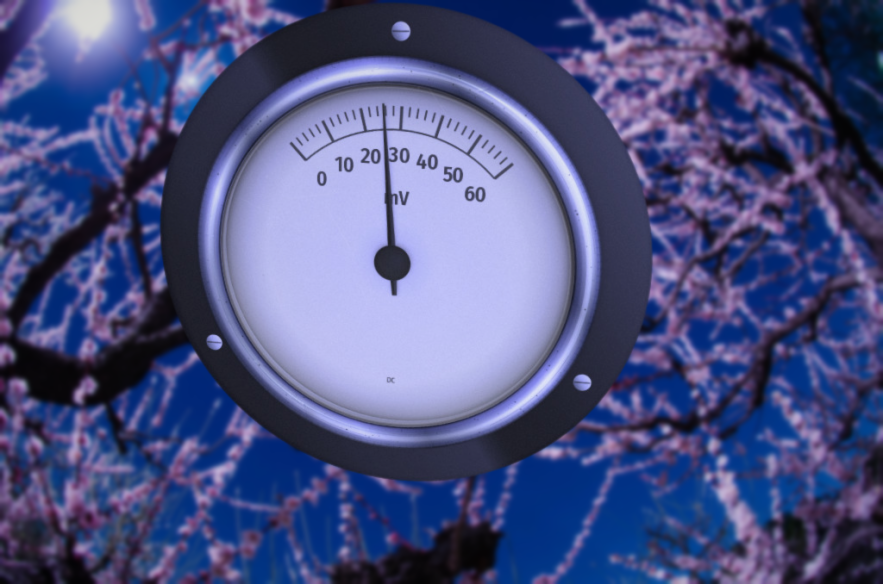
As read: 26; mV
